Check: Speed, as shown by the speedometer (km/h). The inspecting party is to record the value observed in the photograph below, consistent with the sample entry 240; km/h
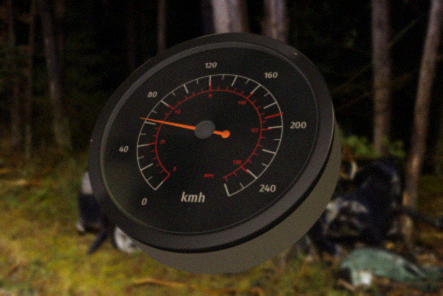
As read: 60; km/h
